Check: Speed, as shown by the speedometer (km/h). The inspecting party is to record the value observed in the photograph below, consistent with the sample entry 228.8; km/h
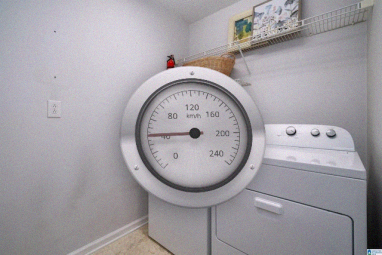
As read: 40; km/h
